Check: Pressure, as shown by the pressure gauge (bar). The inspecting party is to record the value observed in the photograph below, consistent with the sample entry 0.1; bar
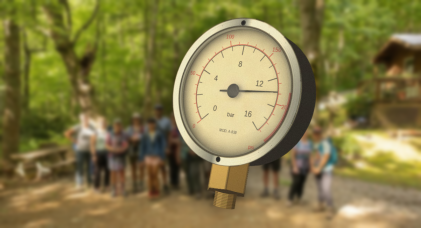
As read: 13; bar
